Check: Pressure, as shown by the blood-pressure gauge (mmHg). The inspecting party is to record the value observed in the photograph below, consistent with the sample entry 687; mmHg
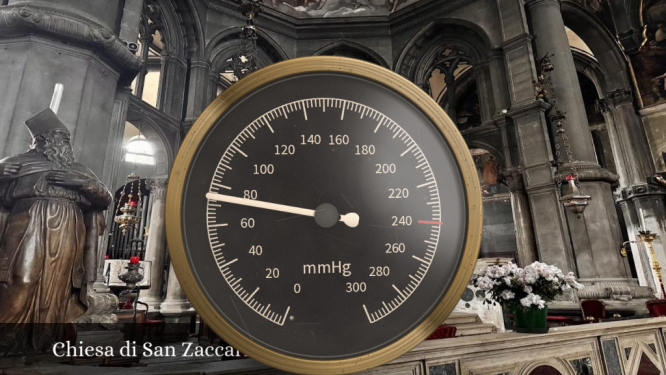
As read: 74; mmHg
